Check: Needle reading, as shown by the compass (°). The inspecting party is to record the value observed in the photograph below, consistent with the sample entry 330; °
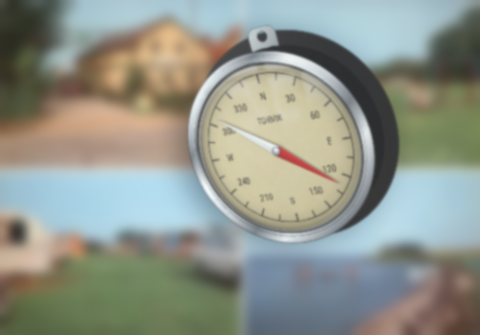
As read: 127.5; °
